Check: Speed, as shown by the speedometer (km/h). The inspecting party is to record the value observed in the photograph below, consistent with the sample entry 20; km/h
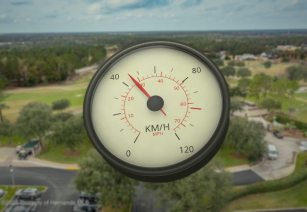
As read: 45; km/h
